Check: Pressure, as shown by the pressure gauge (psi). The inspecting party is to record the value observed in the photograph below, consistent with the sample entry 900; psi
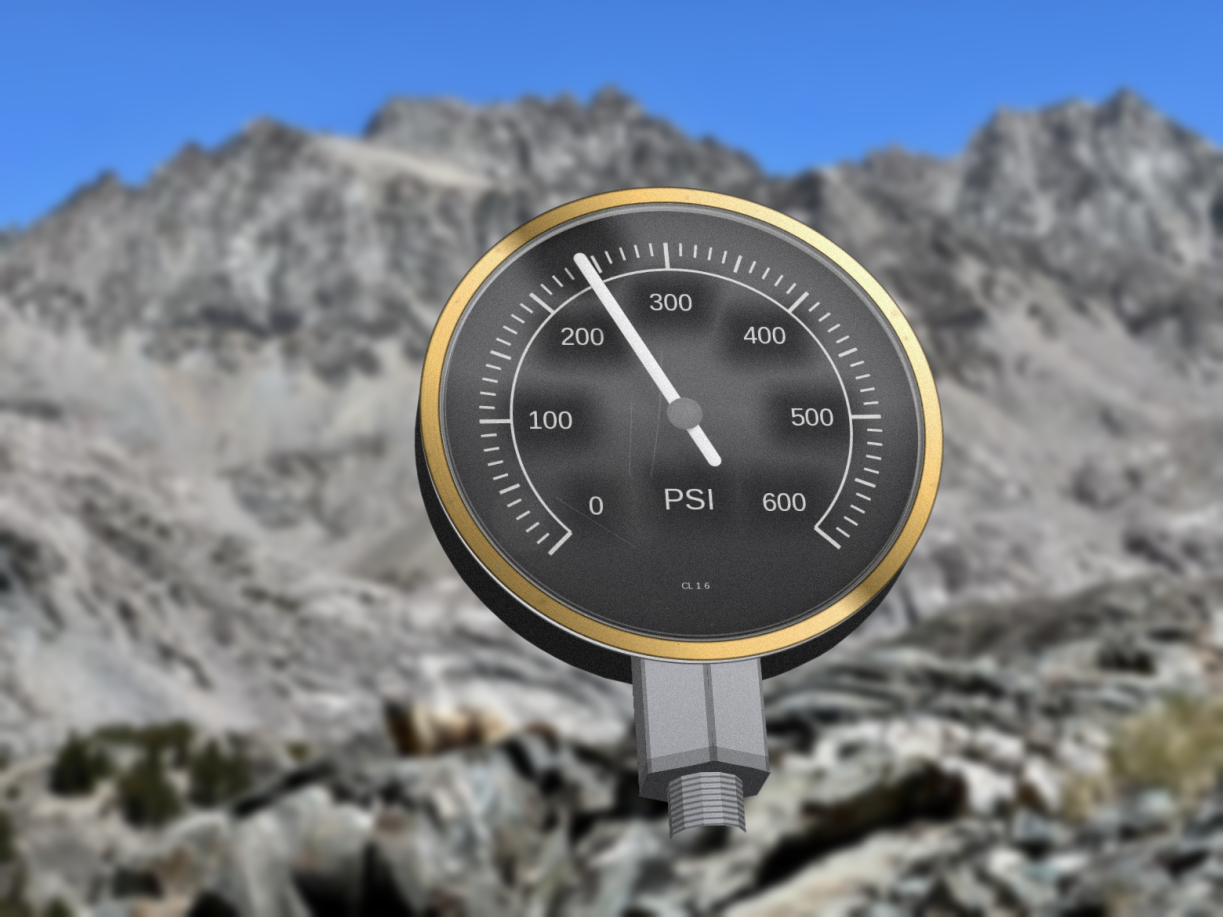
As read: 240; psi
